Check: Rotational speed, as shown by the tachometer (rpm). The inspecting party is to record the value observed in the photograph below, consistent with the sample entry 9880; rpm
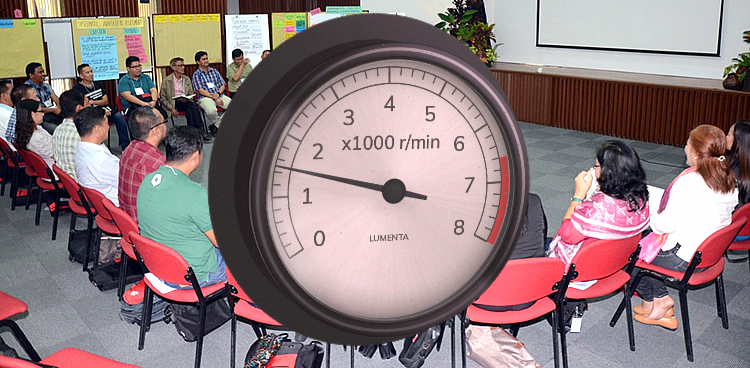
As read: 1500; rpm
